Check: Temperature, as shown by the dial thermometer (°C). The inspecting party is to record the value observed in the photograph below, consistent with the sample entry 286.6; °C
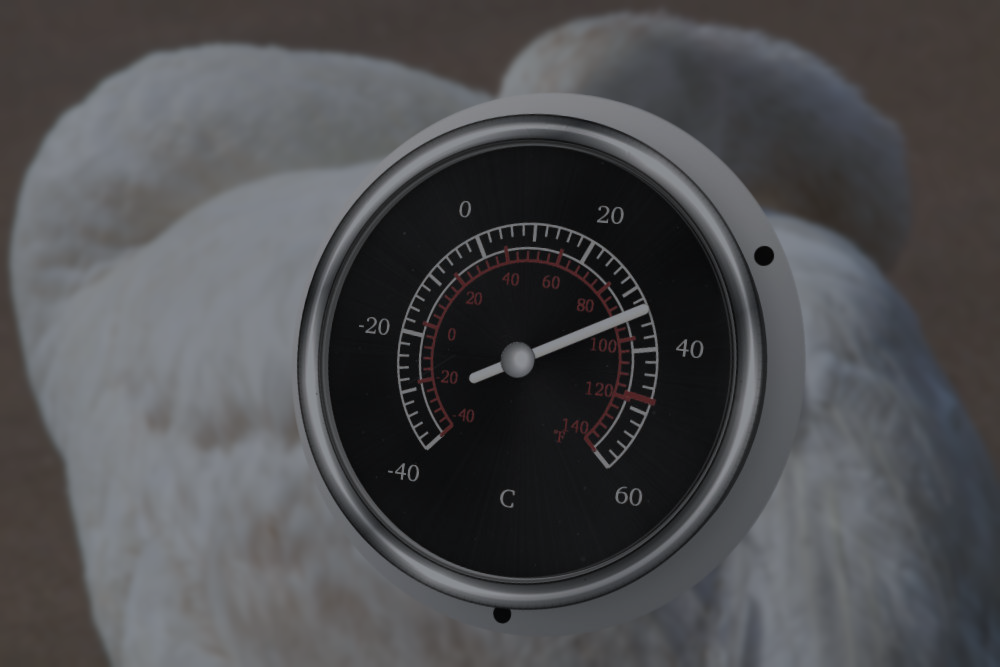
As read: 34; °C
